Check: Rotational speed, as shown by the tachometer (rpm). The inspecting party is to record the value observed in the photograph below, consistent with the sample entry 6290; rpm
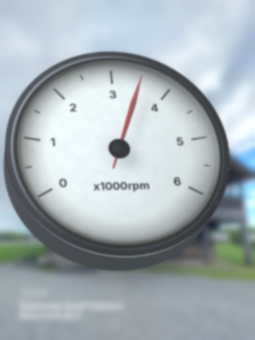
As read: 3500; rpm
